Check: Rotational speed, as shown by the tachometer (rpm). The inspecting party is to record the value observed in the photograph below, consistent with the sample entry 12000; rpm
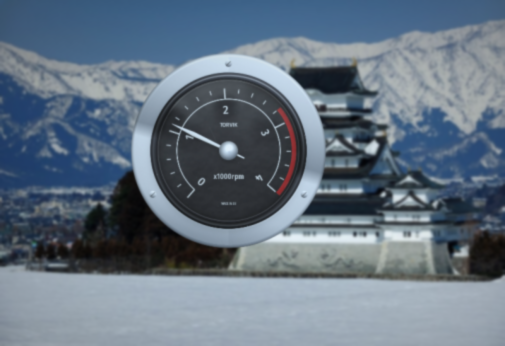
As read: 1100; rpm
